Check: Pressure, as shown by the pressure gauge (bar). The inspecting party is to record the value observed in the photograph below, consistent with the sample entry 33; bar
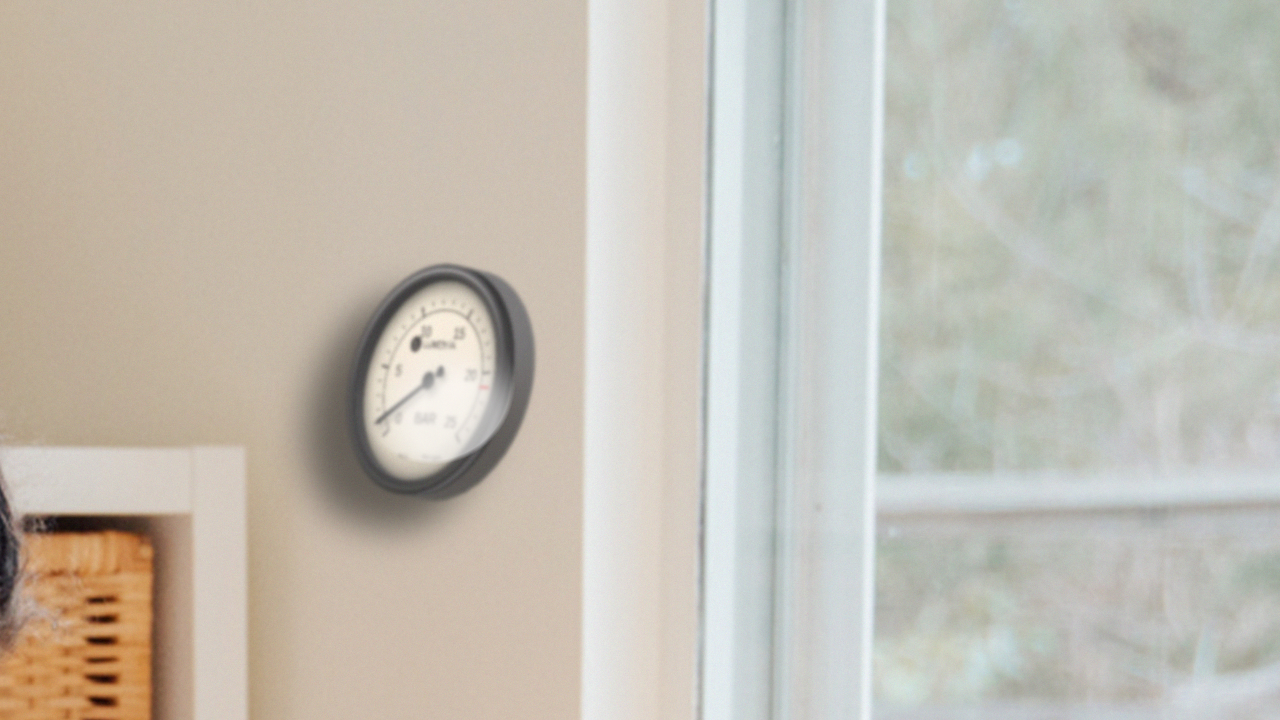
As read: 1; bar
